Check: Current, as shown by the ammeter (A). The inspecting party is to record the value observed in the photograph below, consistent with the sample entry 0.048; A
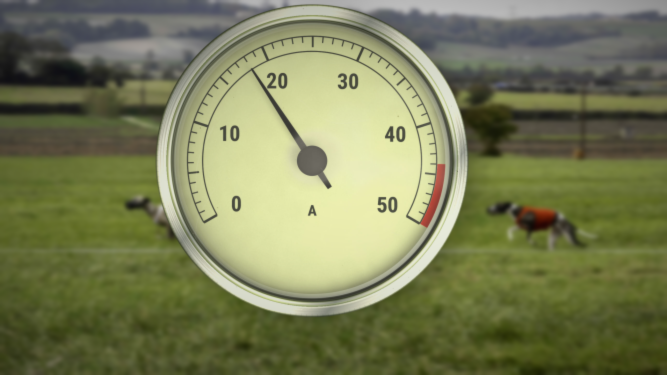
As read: 18; A
